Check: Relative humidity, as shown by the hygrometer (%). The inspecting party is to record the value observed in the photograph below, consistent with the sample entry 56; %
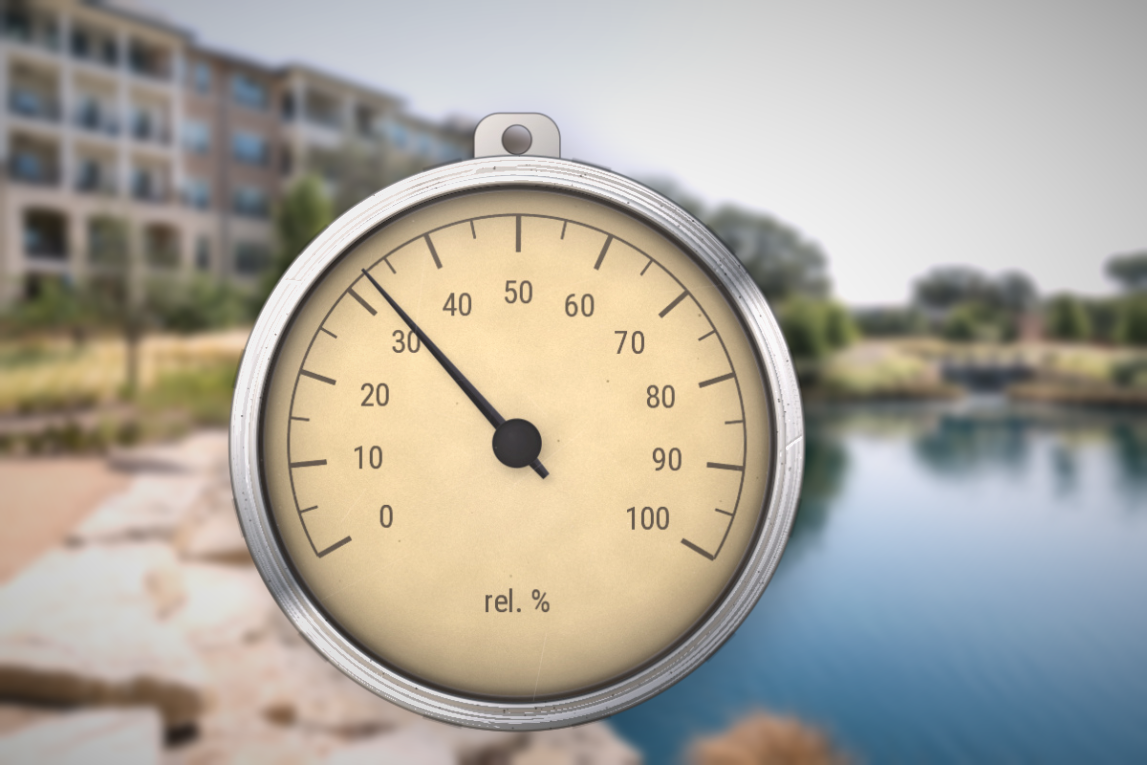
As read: 32.5; %
